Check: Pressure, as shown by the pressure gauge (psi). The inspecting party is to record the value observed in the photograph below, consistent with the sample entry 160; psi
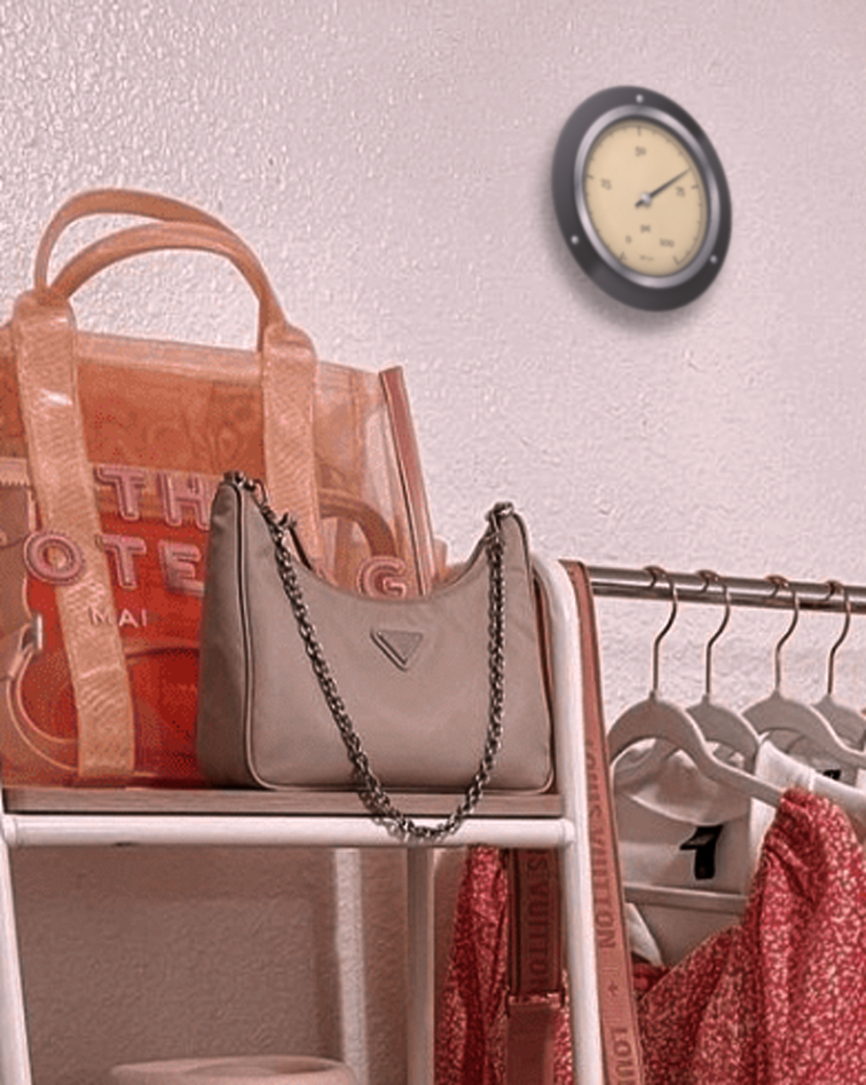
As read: 70; psi
